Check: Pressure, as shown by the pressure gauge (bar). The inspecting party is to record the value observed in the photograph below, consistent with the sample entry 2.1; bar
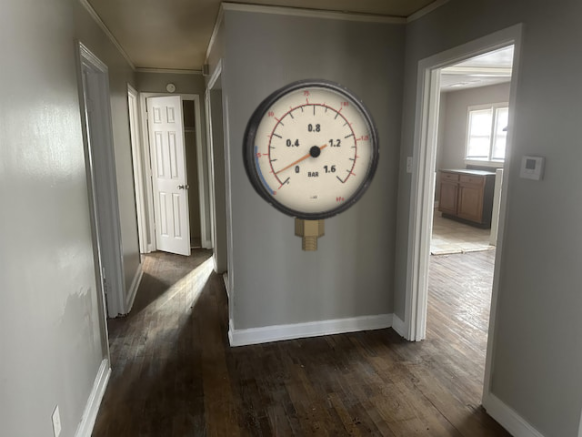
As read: 0.1; bar
